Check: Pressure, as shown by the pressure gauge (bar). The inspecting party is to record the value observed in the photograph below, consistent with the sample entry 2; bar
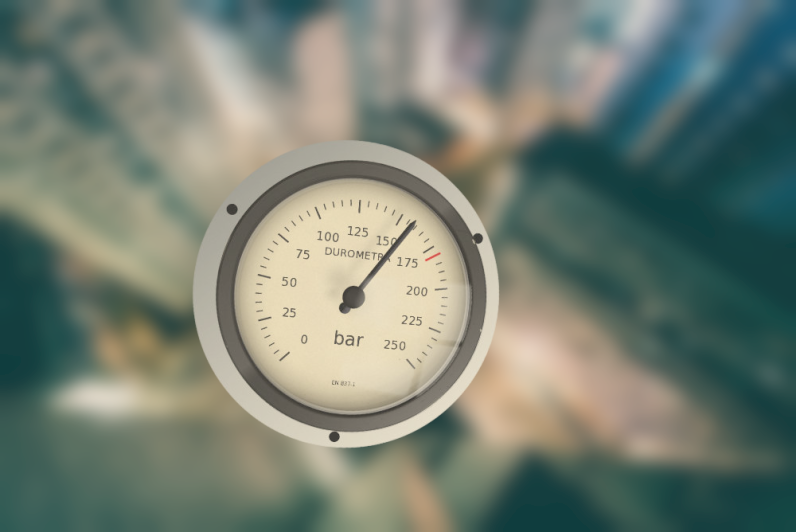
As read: 157.5; bar
